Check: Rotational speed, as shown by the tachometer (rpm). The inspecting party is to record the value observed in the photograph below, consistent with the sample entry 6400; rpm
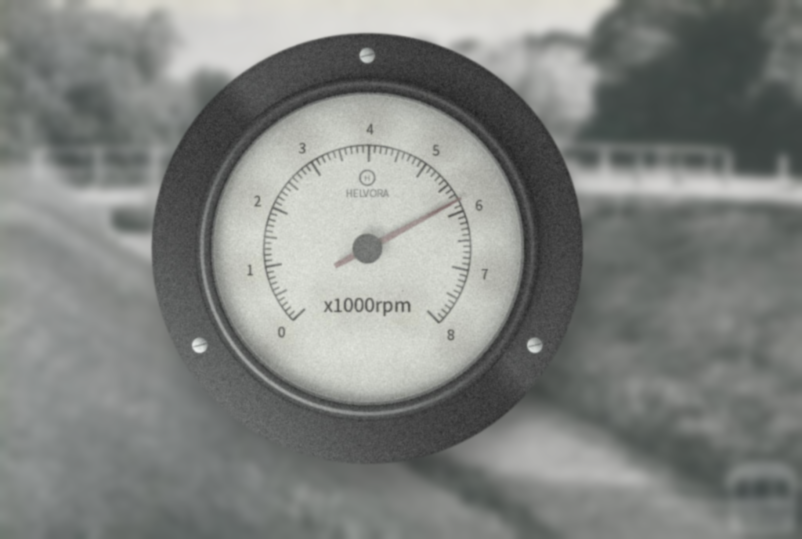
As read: 5800; rpm
